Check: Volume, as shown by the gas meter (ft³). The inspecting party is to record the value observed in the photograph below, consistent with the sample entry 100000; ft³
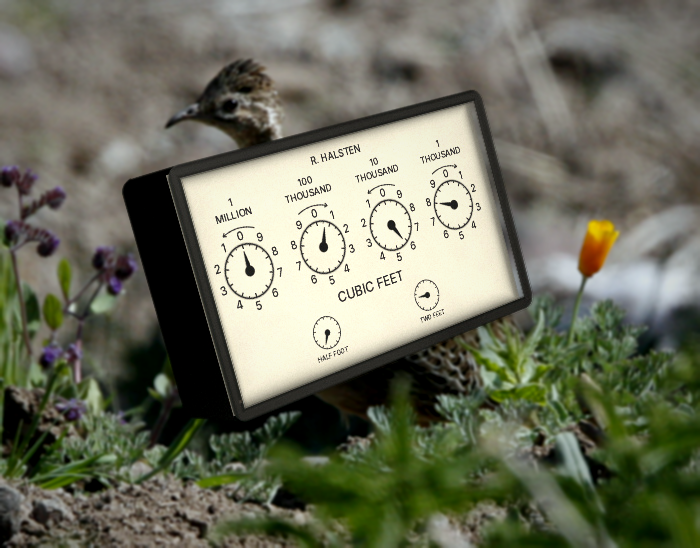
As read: 5800; ft³
